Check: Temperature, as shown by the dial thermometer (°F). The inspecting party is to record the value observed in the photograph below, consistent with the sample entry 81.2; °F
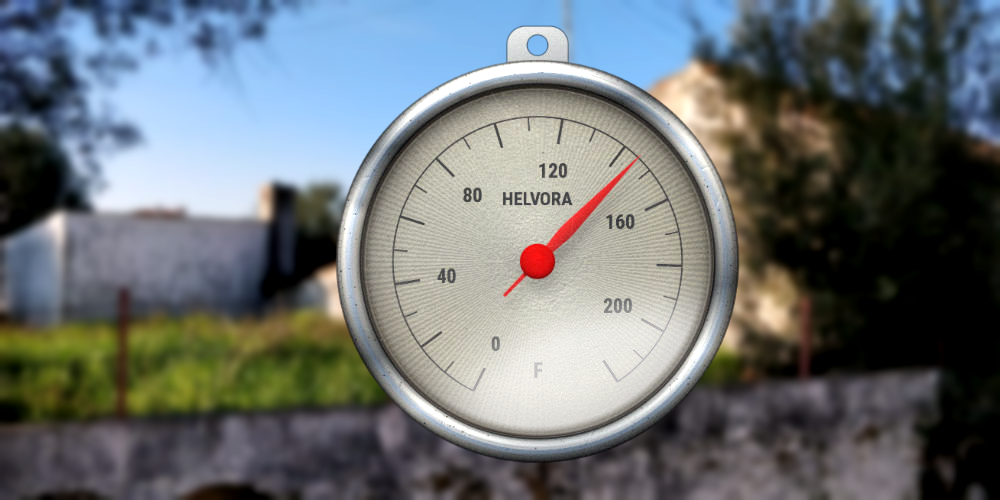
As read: 145; °F
